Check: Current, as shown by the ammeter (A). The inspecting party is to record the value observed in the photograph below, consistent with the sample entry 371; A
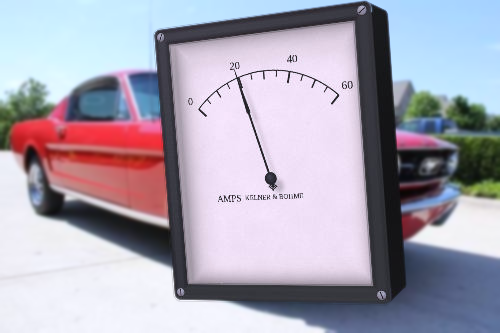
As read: 20; A
